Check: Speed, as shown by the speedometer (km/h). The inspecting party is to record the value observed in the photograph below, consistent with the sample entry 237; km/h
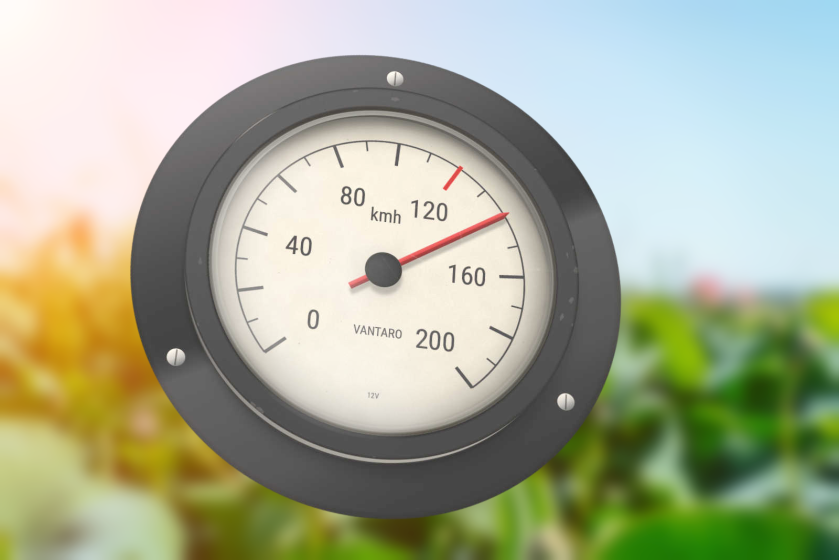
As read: 140; km/h
